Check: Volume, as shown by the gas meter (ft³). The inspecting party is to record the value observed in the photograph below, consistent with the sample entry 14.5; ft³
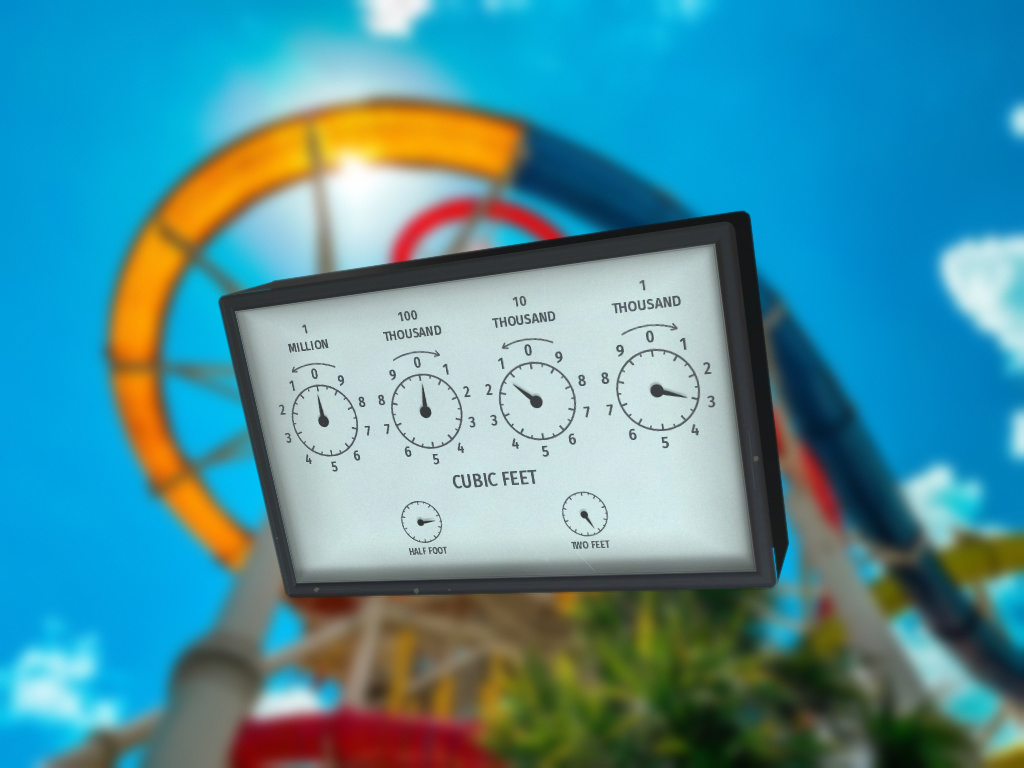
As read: 1300; ft³
